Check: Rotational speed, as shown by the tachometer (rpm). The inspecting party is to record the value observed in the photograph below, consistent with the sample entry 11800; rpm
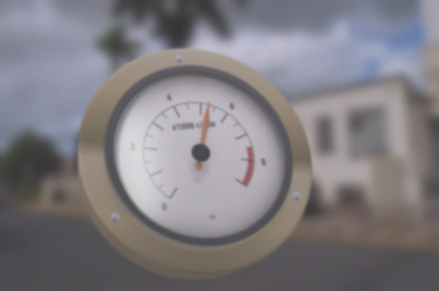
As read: 5250; rpm
